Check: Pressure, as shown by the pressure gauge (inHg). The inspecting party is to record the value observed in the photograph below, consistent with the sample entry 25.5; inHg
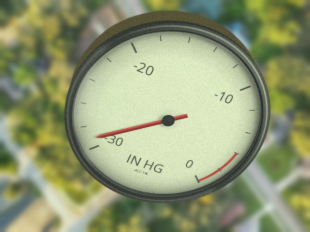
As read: -29; inHg
